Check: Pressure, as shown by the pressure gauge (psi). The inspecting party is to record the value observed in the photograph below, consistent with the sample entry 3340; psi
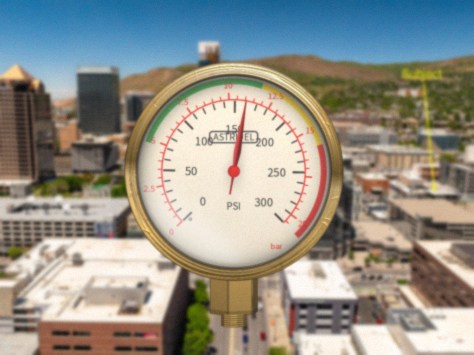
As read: 160; psi
